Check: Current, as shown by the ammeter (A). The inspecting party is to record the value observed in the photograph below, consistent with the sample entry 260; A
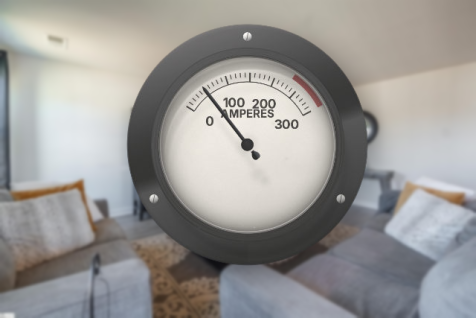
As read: 50; A
